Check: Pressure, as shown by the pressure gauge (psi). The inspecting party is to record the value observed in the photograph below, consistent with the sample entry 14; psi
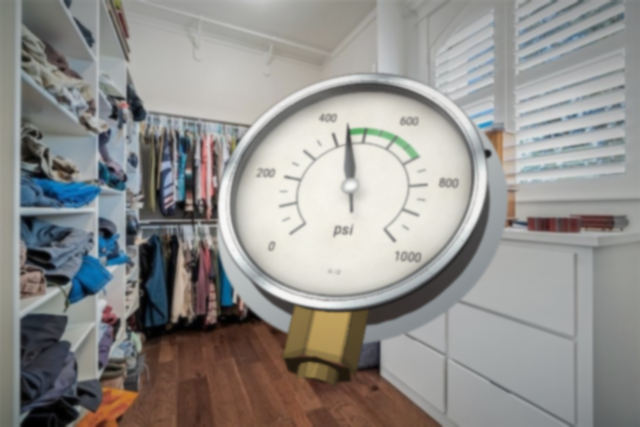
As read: 450; psi
